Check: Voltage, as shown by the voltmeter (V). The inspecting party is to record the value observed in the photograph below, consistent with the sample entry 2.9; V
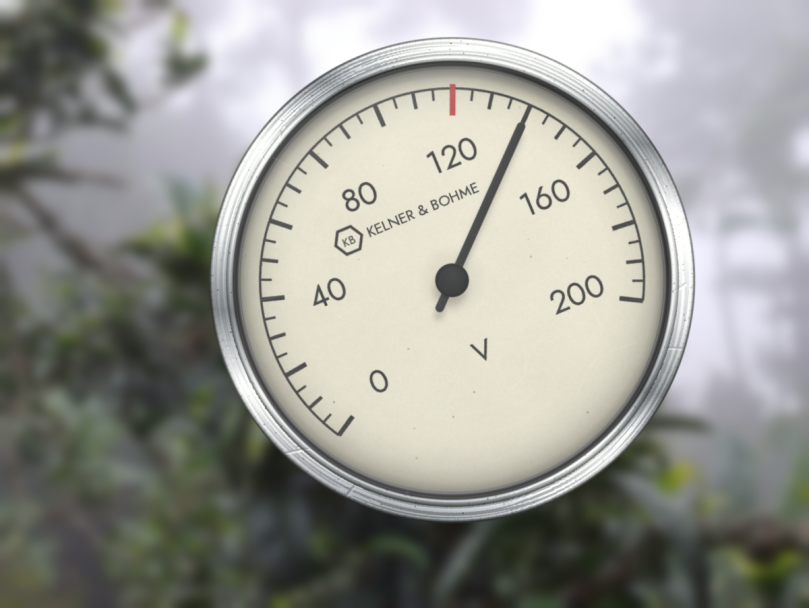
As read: 140; V
